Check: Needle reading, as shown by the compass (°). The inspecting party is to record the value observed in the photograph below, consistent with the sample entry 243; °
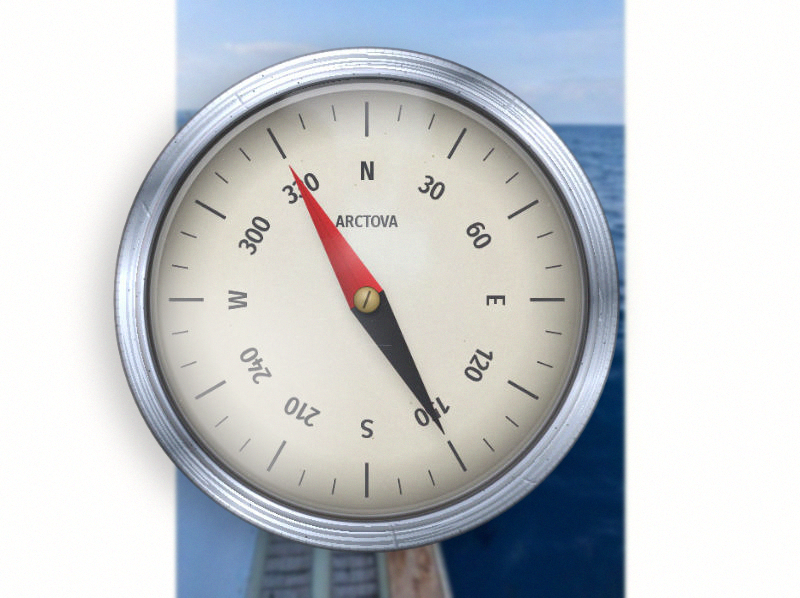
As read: 330; °
